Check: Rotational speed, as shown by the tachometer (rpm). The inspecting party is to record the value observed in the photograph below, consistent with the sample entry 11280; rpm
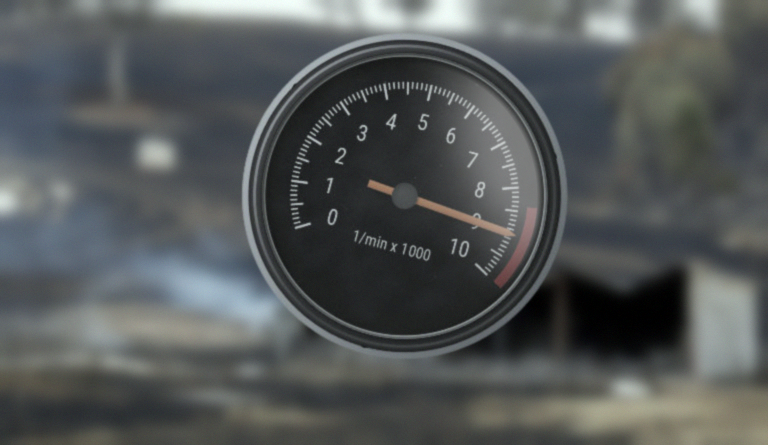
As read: 9000; rpm
